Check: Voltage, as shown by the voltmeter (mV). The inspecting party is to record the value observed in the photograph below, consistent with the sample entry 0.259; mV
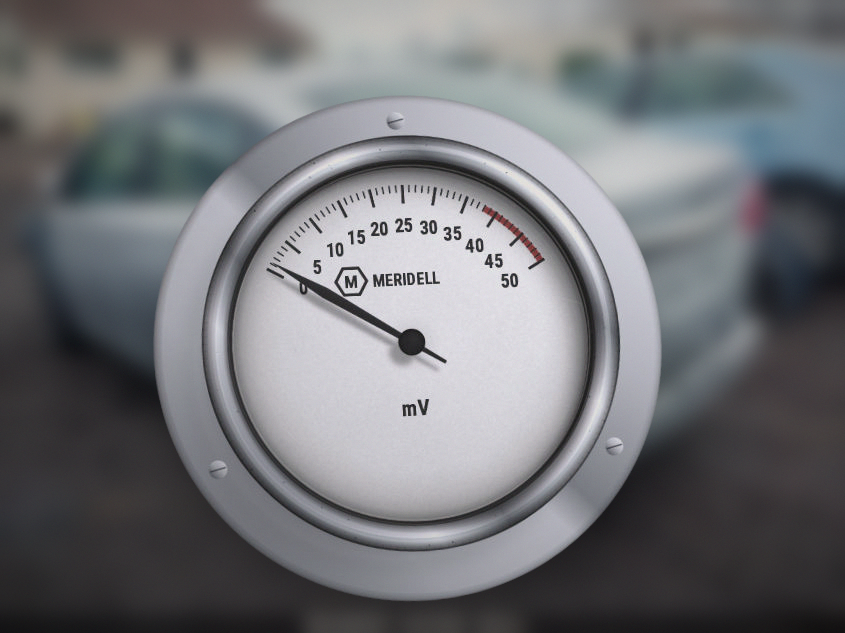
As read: 1; mV
